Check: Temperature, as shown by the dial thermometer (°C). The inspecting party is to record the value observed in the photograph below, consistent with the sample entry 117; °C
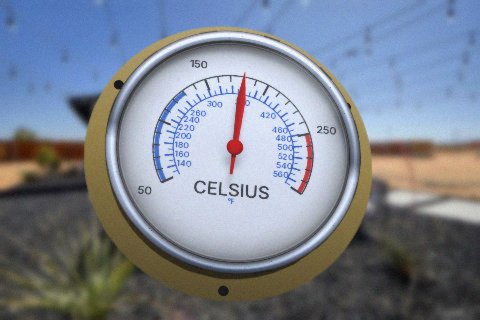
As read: 180; °C
